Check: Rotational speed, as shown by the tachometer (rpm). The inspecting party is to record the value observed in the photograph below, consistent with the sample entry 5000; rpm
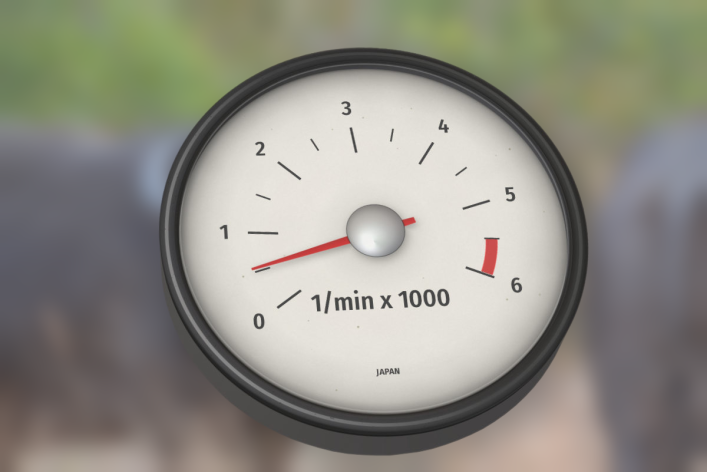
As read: 500; rpm
